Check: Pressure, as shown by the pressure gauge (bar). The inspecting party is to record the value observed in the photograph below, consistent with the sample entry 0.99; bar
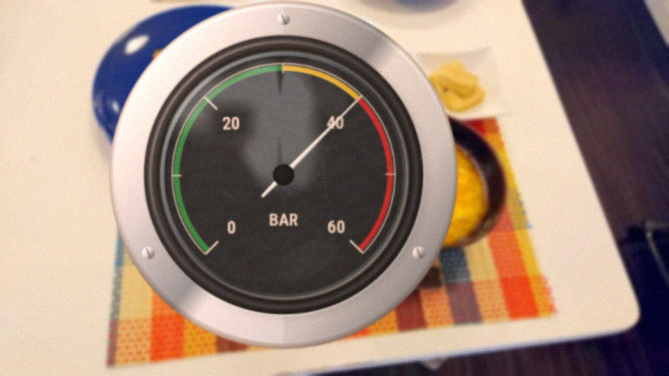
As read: 40; bar
